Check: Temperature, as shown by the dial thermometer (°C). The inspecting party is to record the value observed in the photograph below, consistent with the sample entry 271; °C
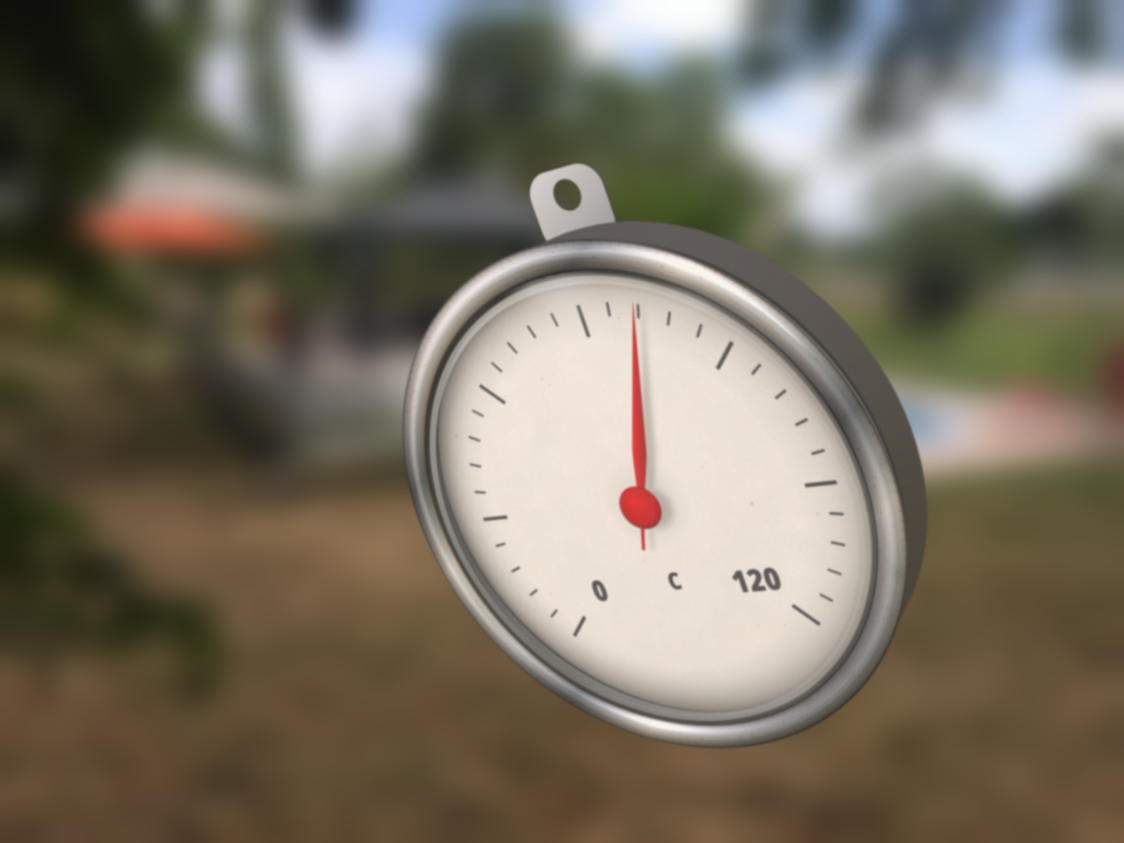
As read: 68; °C
